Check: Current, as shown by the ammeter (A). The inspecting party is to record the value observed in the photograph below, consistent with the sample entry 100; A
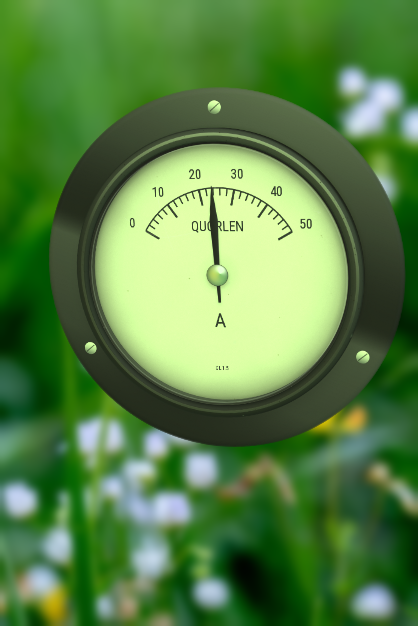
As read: 24; A
